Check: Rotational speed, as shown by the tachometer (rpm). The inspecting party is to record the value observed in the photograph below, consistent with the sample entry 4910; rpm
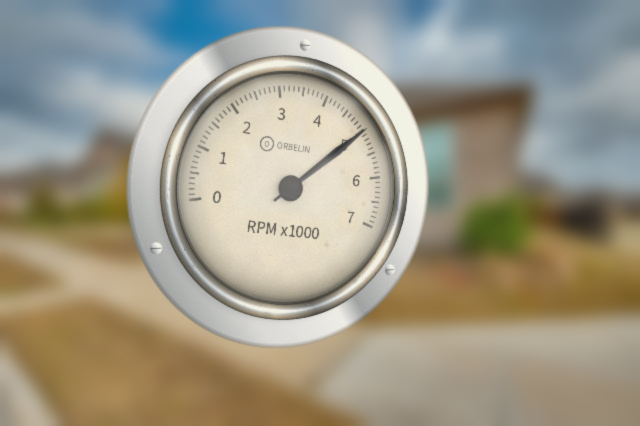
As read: 5000; rpm
